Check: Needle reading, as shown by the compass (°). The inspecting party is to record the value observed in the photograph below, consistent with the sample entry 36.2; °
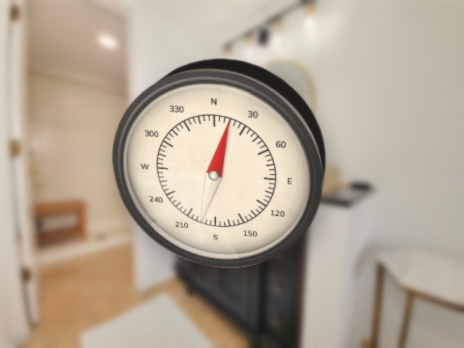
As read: 15; °
